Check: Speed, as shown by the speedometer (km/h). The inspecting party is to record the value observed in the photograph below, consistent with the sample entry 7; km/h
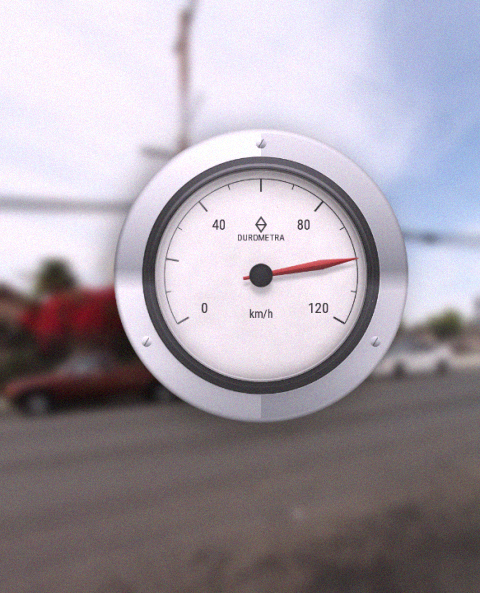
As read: 100; km/h
